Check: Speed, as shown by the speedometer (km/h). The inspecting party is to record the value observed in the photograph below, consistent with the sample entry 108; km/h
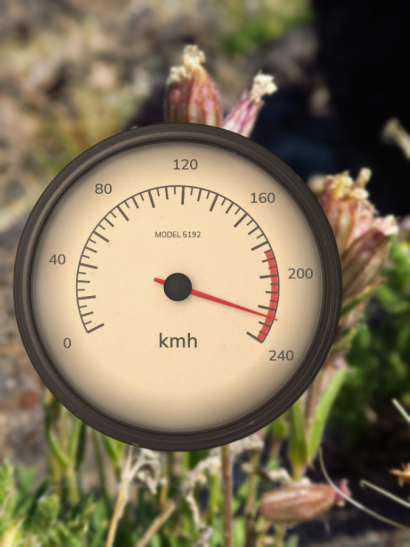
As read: 225; km/h
